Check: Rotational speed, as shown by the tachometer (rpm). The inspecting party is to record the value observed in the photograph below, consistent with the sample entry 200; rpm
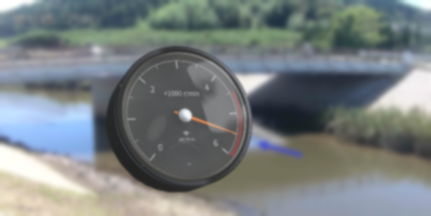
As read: 5500; rpm
